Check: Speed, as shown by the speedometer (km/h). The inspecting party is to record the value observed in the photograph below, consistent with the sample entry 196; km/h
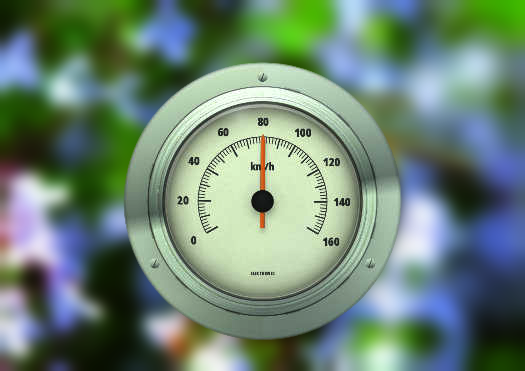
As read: 80; km/h
